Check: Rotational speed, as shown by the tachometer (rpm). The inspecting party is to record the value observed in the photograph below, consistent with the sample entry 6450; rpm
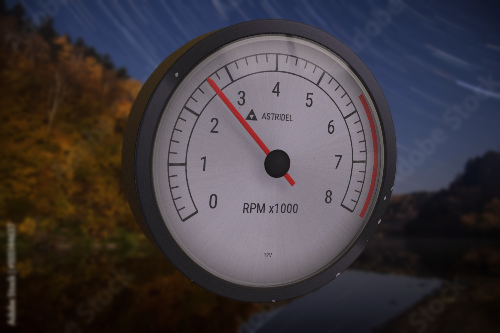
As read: 2600; rpm
